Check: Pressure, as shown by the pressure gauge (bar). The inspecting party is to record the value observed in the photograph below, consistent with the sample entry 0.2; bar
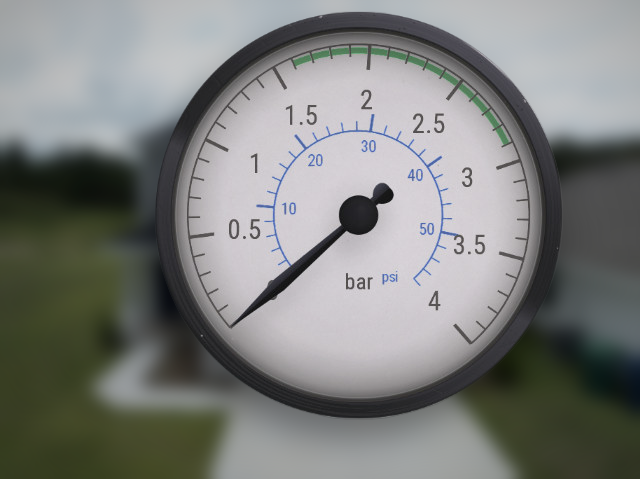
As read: 0; bar
